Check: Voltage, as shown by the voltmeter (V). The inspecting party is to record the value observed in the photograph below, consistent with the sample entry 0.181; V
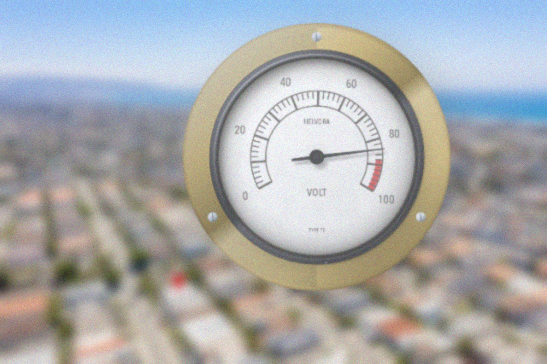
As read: 84; V
